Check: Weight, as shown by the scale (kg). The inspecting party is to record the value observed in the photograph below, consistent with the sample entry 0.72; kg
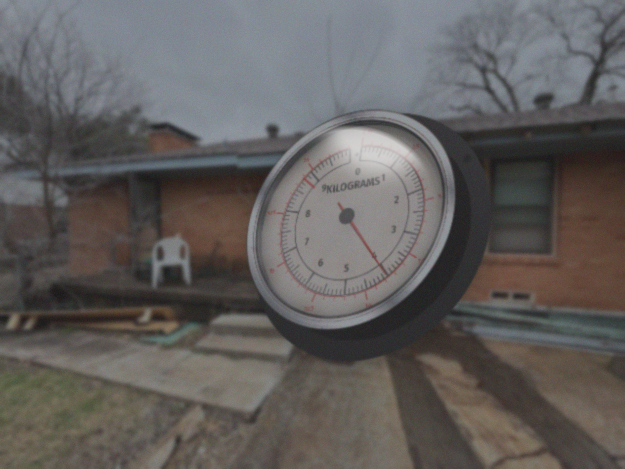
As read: 4; kg
